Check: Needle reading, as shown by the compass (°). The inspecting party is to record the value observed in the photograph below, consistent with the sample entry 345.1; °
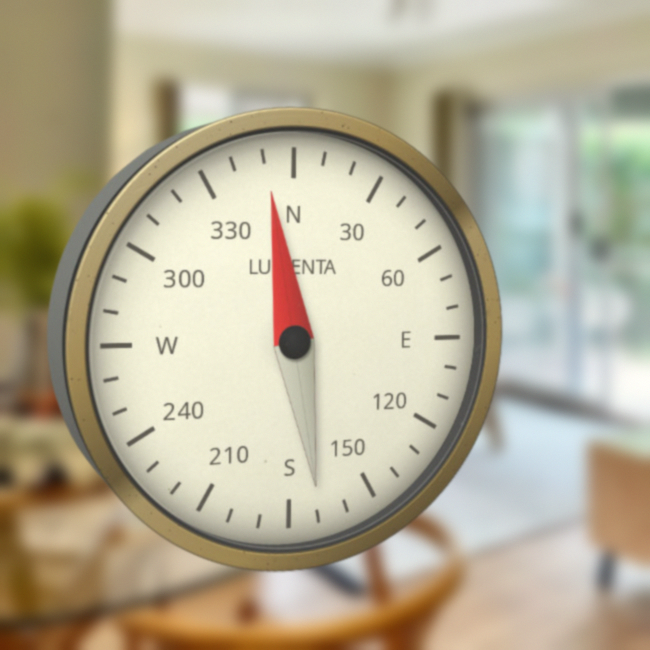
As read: 350; °
